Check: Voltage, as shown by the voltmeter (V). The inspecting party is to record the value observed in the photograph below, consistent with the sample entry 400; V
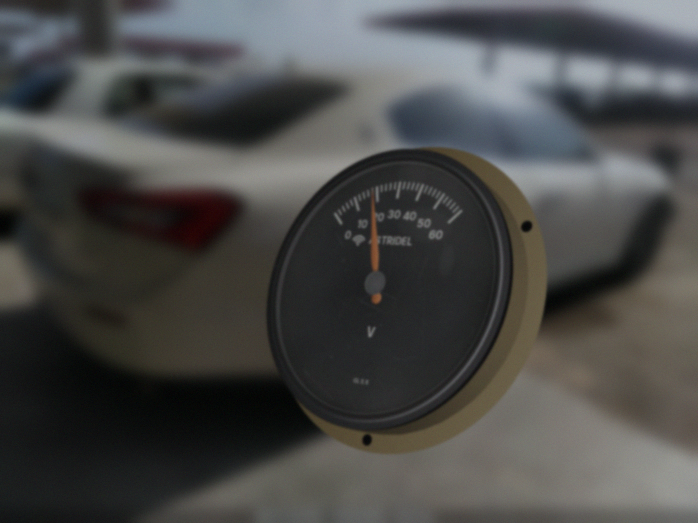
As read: 20; V
